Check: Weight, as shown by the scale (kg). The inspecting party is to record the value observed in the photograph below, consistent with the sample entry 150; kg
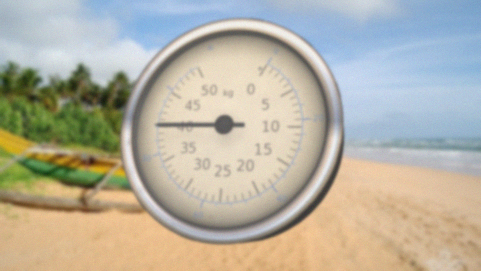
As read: 40; kg
